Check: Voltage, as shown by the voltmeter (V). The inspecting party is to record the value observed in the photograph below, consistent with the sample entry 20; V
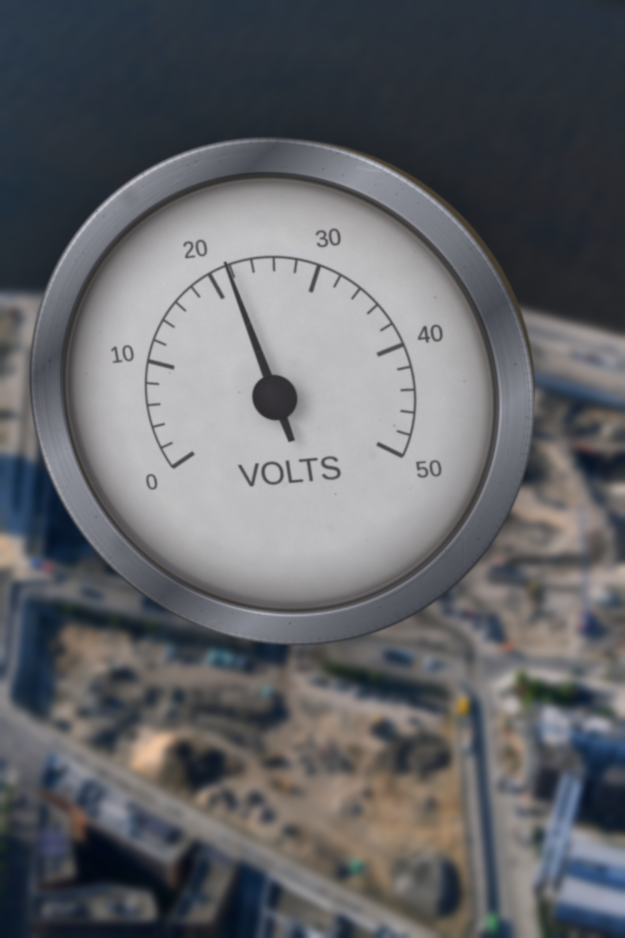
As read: 22; V
